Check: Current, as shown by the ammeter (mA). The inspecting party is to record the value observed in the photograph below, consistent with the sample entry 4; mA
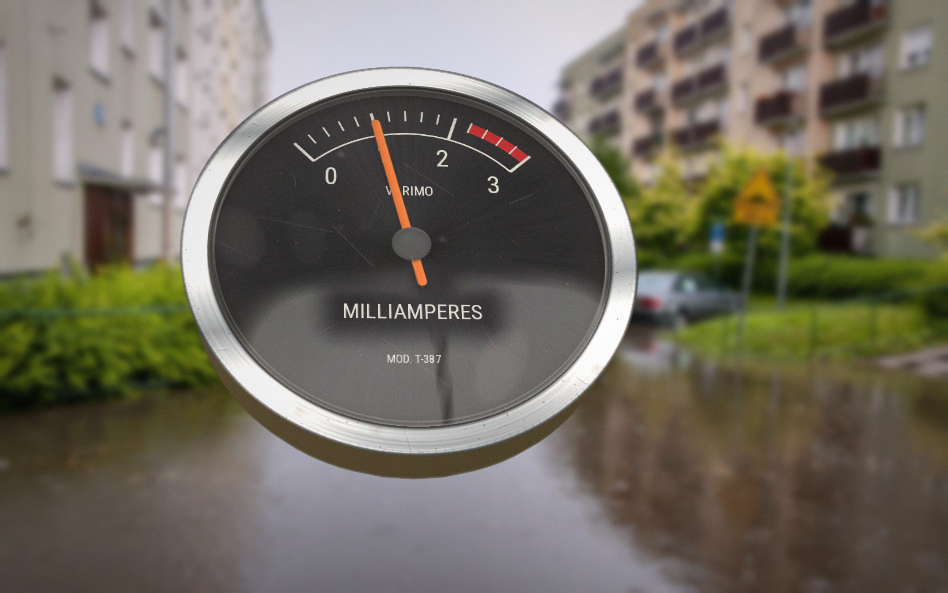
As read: 1; mA
